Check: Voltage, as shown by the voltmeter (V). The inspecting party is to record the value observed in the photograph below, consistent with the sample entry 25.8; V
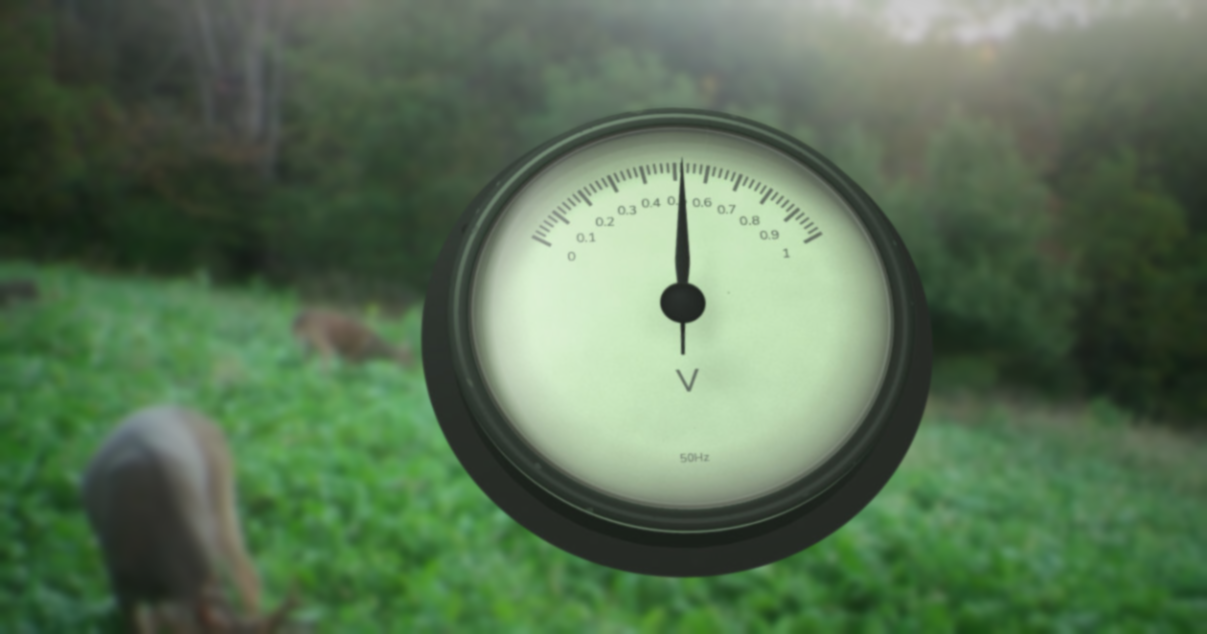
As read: 0.52; V
